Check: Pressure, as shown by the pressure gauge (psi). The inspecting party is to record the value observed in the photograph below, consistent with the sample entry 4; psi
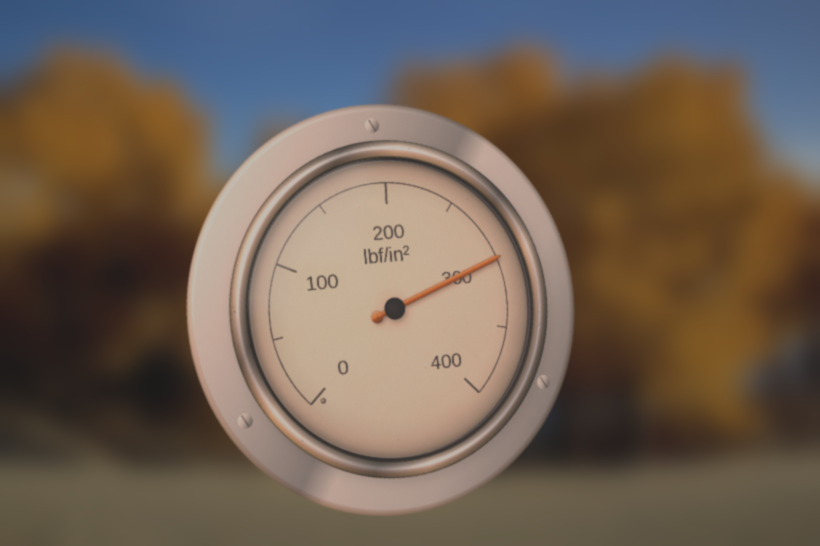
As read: 300; psi
